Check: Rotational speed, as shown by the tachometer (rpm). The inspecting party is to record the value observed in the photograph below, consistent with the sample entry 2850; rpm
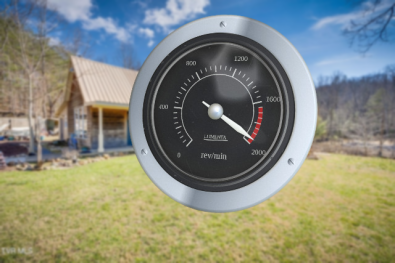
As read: 1950; rpm
